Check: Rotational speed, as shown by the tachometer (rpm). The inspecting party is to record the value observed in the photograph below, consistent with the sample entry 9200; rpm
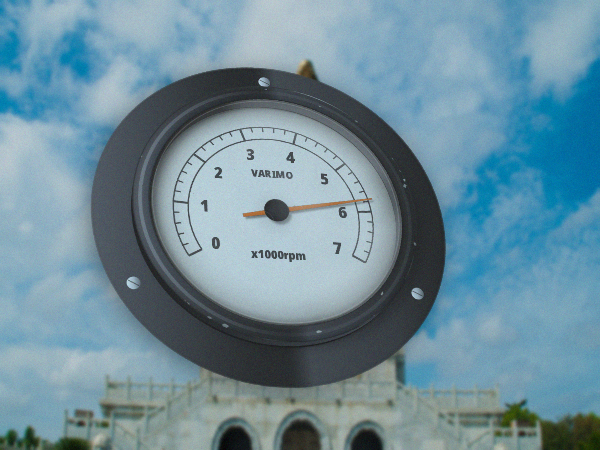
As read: 5800; rpm
